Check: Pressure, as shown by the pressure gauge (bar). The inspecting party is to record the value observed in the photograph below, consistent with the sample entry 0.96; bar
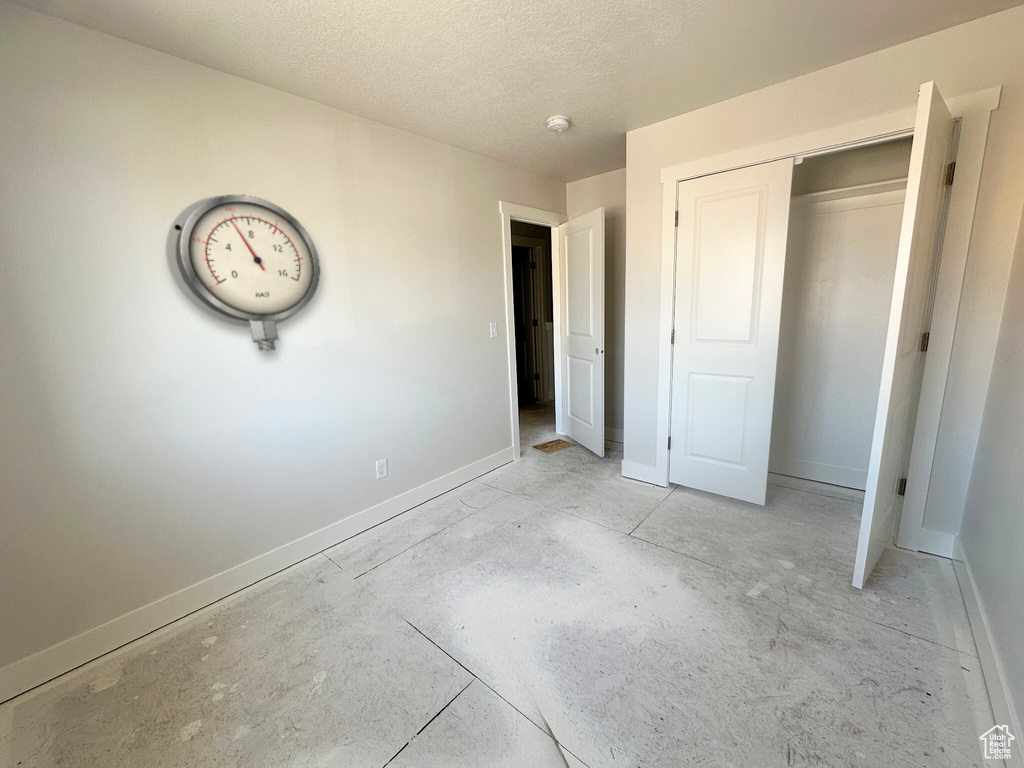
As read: 6.5; bar
